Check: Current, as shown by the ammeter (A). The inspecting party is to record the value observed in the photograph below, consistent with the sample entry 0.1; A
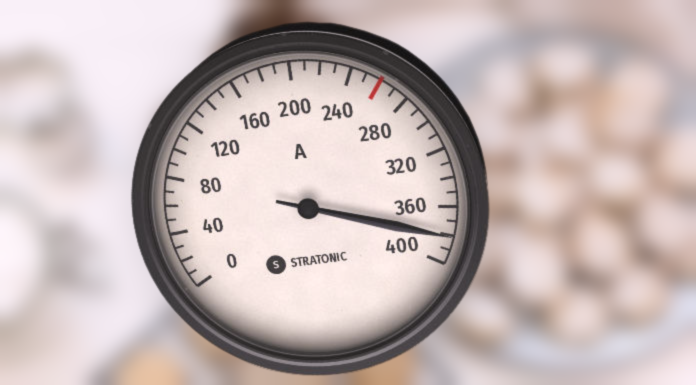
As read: 380; A
